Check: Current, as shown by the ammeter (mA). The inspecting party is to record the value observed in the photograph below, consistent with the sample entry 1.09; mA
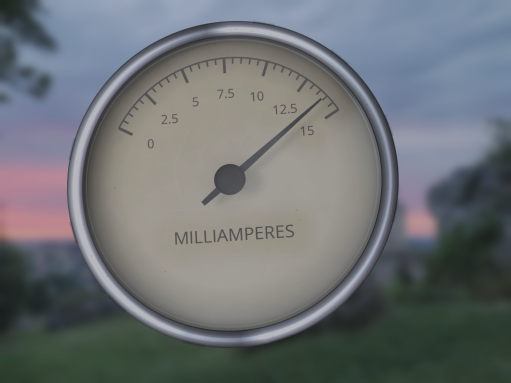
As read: 14; mA
